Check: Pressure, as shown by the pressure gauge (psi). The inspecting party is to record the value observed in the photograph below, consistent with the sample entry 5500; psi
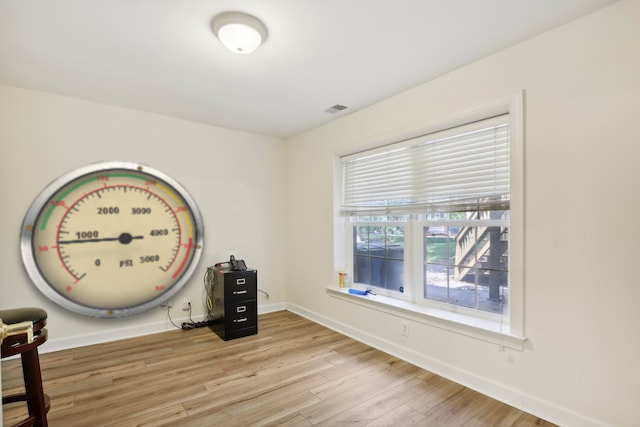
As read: 800; psi
